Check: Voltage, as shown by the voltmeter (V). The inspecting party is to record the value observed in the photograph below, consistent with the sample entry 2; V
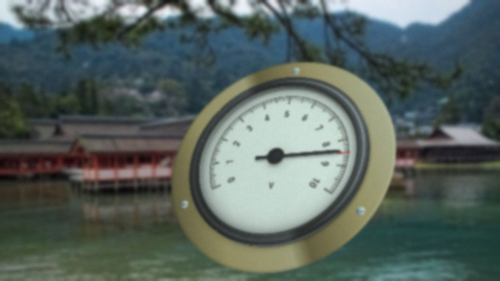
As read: 8.5; V
